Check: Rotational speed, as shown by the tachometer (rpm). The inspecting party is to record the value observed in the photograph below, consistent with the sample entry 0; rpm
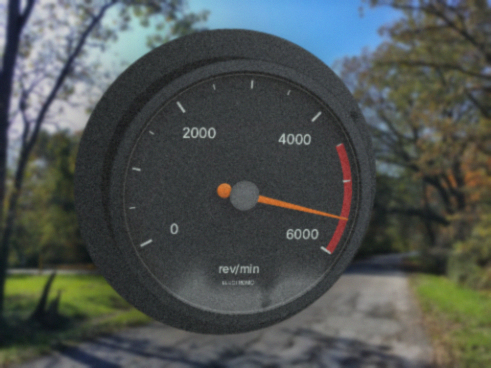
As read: 5500; rpm
